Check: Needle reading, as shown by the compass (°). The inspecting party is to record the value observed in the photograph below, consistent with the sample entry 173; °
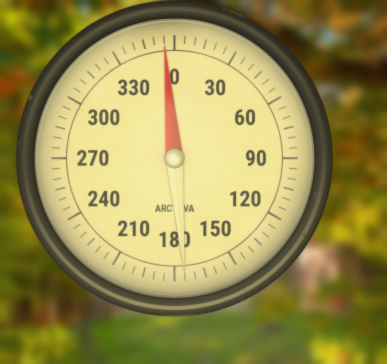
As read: 355; °
